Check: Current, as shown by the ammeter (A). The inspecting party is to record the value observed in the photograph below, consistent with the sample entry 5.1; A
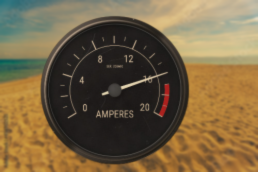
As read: 16; A
